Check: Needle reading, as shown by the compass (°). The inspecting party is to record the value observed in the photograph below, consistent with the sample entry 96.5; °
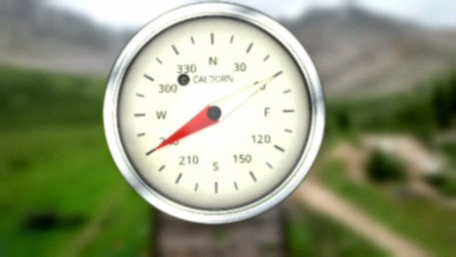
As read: 240; °
